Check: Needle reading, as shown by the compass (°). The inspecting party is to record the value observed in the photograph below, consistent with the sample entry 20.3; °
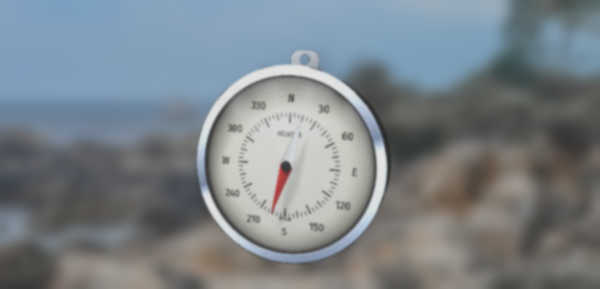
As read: 195; °
